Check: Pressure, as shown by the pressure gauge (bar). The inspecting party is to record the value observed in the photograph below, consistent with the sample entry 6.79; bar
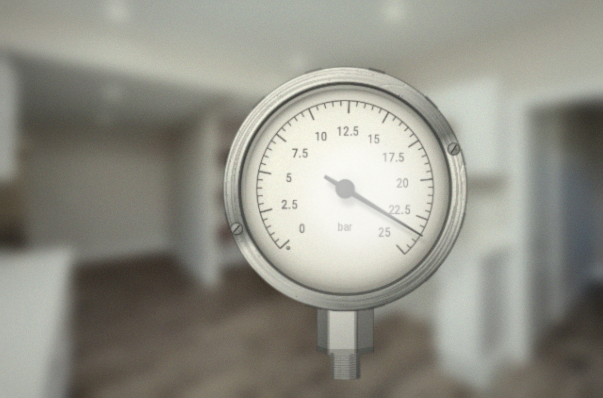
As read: 23.5; bar
